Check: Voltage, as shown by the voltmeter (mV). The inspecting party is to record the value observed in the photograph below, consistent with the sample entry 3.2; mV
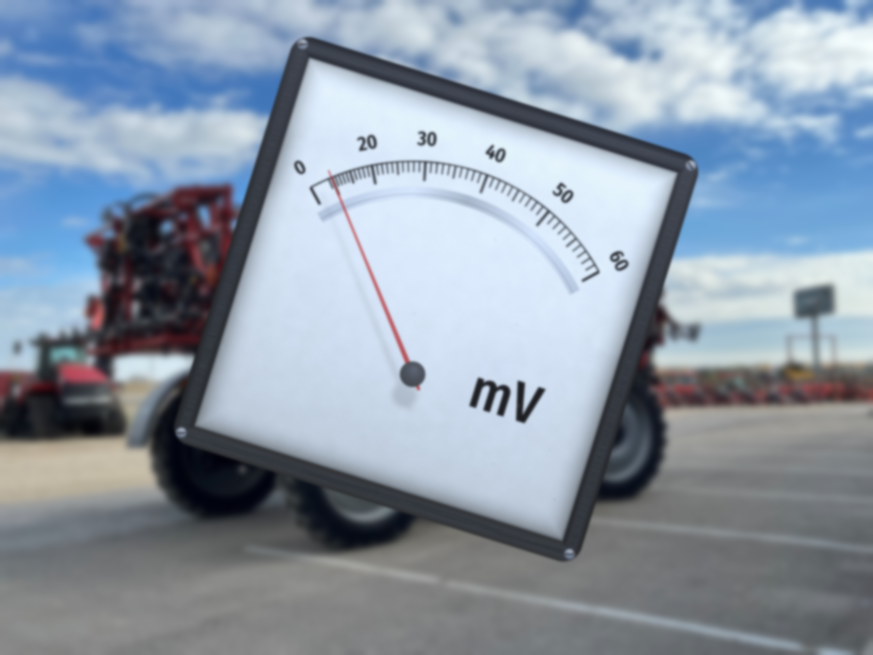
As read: 10; mV
